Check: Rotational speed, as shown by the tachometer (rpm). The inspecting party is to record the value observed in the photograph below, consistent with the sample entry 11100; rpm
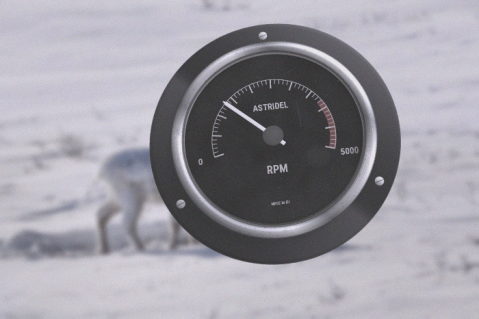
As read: 1300; rpm
